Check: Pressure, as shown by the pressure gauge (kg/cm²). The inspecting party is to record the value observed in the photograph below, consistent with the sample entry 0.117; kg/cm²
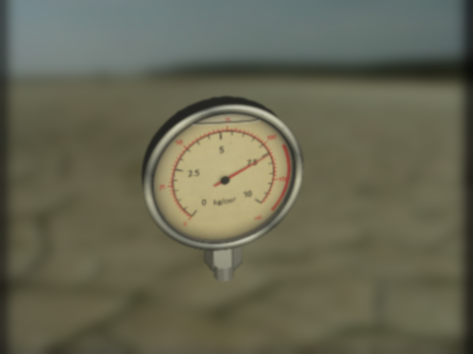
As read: 7.5; kg/cm²
